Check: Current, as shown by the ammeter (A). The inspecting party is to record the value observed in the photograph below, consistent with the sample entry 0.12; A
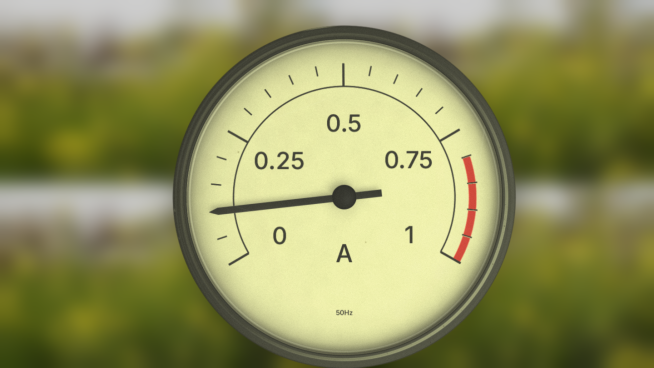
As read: 0.1; A
